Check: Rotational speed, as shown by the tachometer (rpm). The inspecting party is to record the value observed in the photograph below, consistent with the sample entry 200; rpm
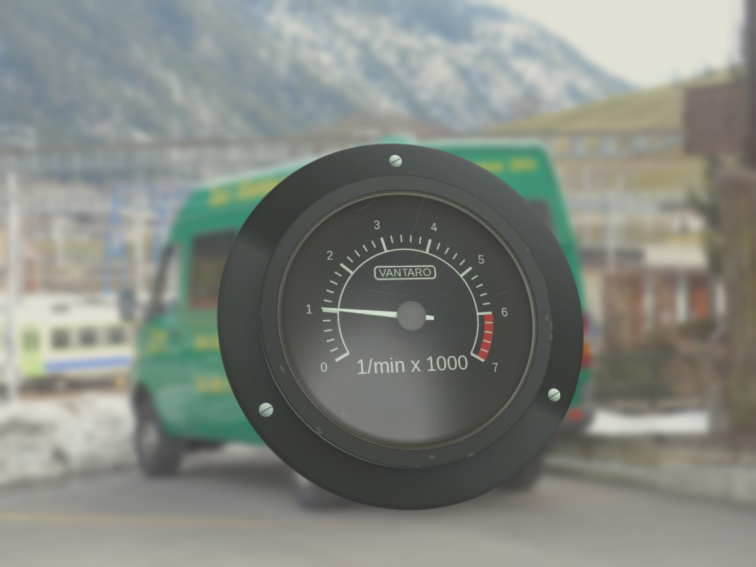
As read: 1000; rpm
